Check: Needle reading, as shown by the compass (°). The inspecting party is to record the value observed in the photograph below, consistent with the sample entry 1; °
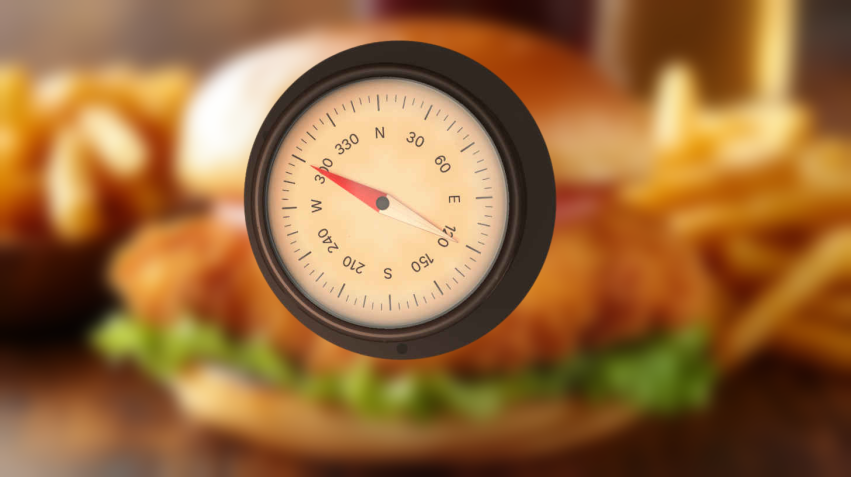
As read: 300; °
